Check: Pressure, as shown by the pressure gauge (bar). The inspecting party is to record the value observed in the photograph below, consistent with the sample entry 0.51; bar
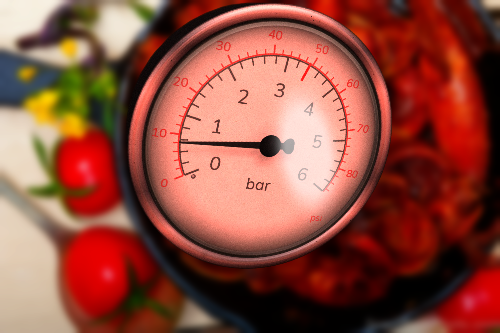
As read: 0.6; bar
